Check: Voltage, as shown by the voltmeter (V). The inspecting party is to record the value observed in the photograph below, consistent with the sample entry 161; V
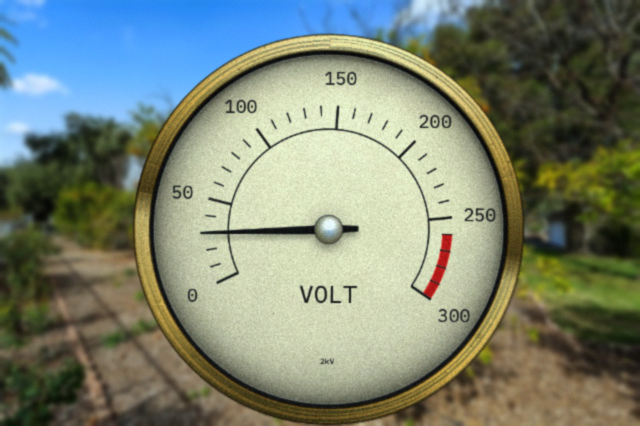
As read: 30; V
